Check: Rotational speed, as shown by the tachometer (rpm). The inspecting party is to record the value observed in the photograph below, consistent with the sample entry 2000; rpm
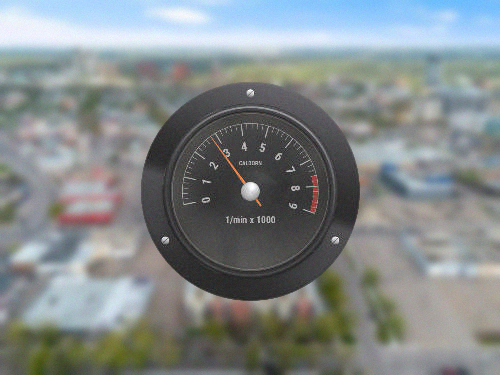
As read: 2800; rpm
